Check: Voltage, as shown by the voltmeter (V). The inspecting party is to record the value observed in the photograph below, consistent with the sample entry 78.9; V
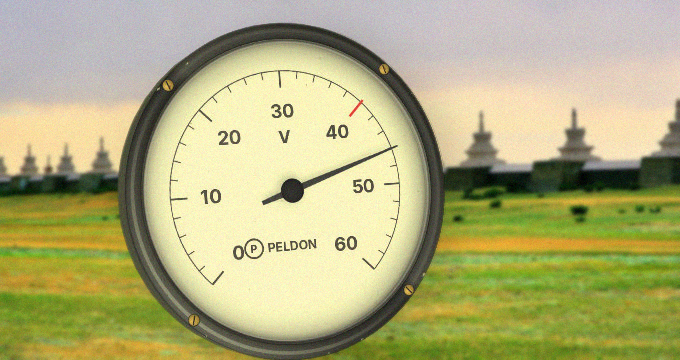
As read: 46; V
